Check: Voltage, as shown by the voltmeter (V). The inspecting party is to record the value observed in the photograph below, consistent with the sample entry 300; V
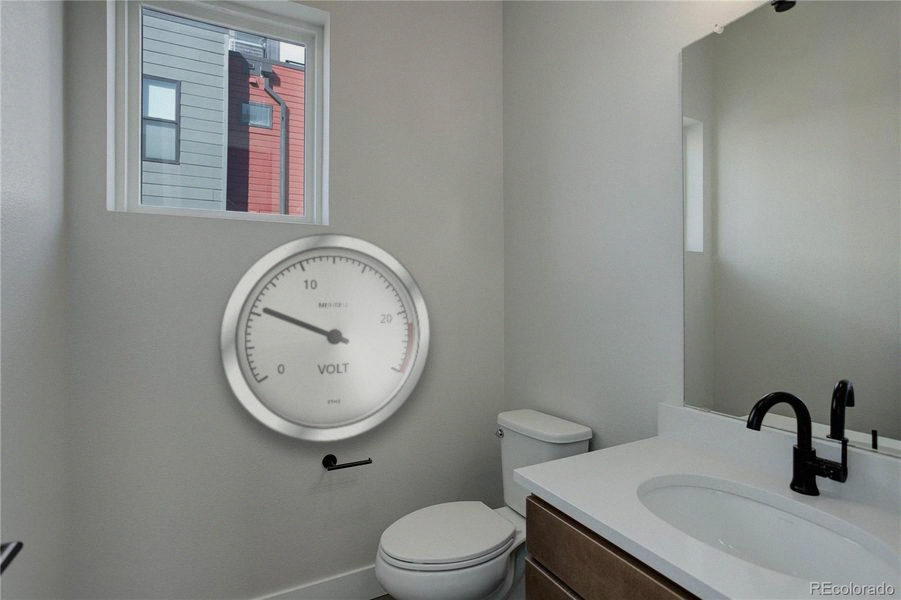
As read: 5.5; V
